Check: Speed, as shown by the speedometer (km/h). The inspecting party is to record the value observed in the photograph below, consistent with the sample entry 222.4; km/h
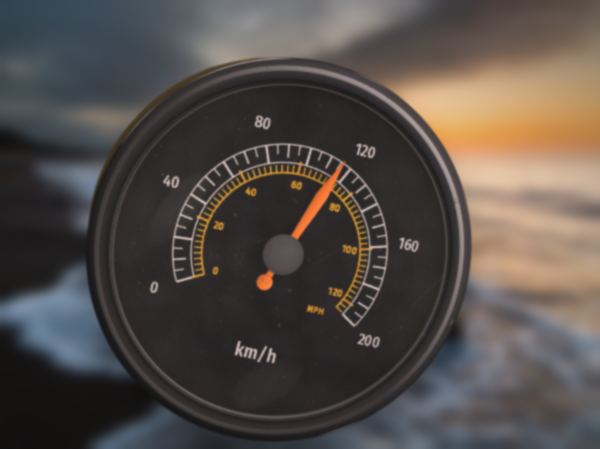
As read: 115; km/h
